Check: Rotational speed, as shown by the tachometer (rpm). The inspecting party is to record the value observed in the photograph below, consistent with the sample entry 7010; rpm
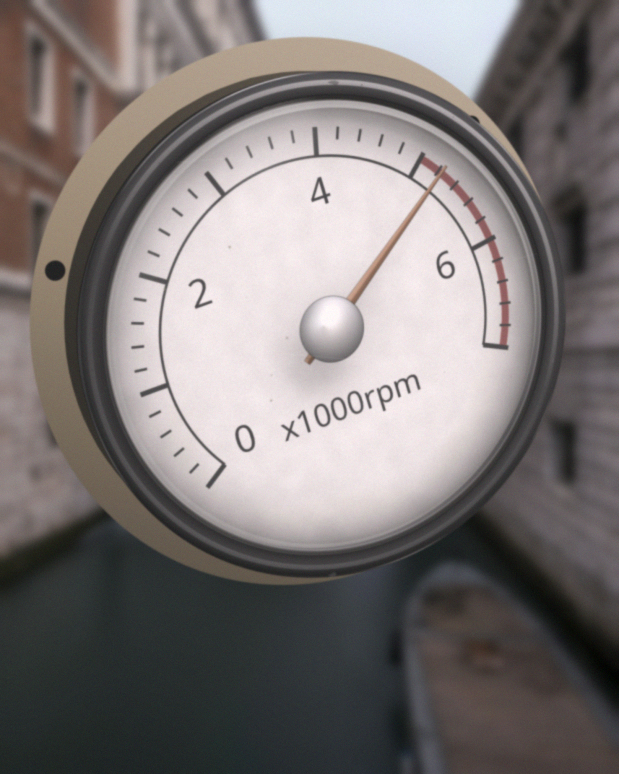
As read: 5200; rpm
